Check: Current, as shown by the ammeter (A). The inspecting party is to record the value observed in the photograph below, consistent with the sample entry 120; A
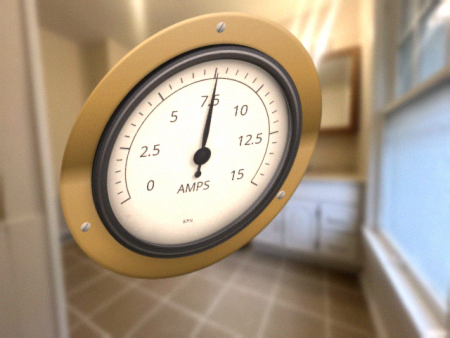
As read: 7.5; A
